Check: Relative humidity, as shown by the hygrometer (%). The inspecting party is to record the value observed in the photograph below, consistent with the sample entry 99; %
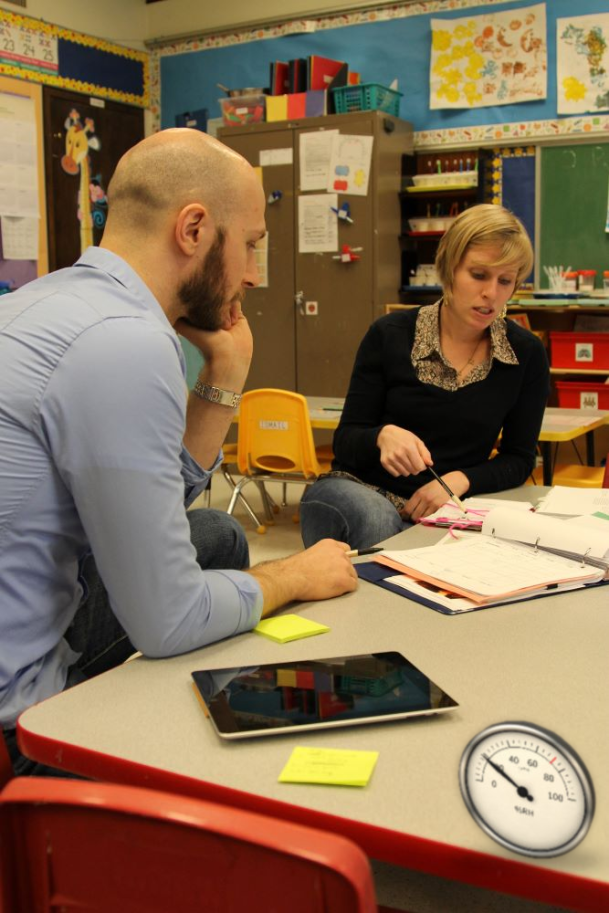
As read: 20; %
